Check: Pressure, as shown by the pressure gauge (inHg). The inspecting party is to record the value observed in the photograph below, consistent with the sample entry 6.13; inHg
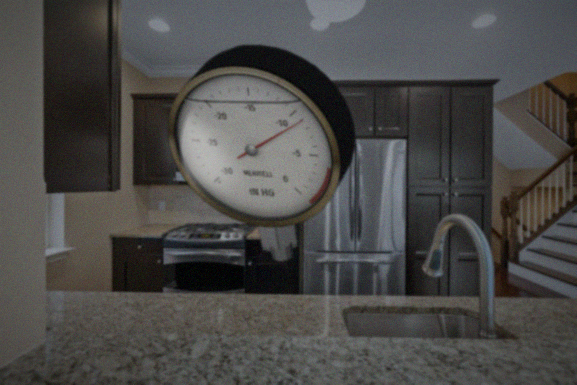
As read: -9; inHg
